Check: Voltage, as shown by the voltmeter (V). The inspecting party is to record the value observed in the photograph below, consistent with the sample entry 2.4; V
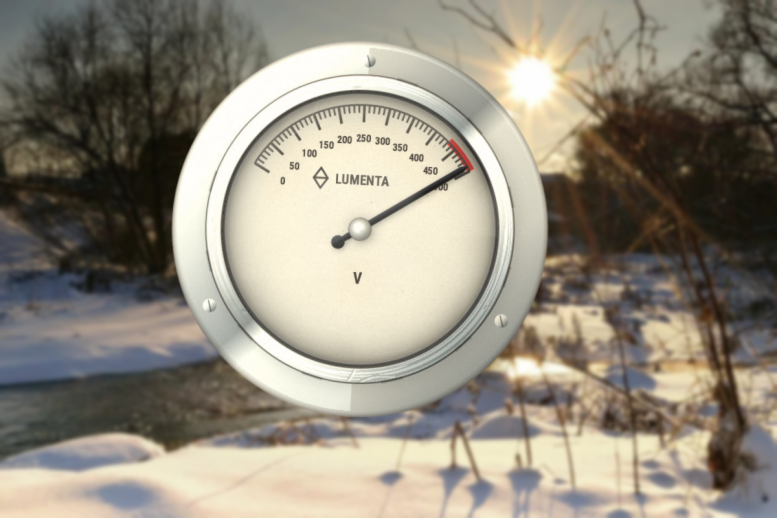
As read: 490; V
